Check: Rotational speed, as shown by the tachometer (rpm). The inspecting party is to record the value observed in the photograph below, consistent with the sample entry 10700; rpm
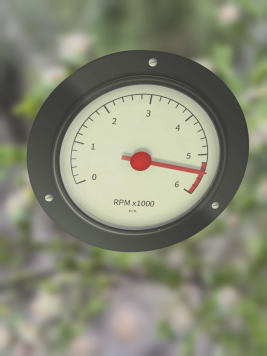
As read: 5400; rpm
